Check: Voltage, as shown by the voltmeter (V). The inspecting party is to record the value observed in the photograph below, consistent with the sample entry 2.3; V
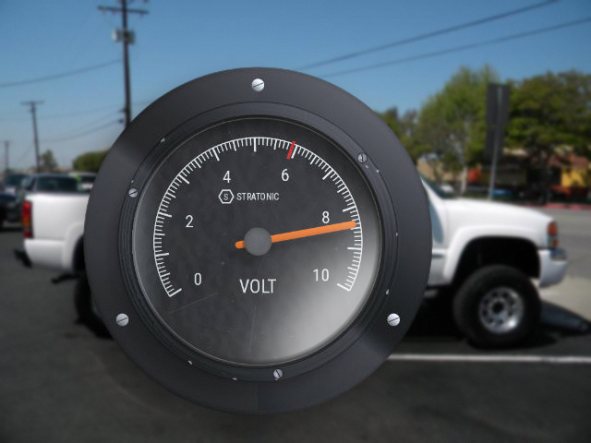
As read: 8.4; V
